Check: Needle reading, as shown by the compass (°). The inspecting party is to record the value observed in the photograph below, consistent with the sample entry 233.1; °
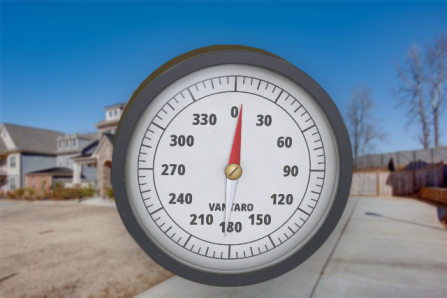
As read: 5; °
